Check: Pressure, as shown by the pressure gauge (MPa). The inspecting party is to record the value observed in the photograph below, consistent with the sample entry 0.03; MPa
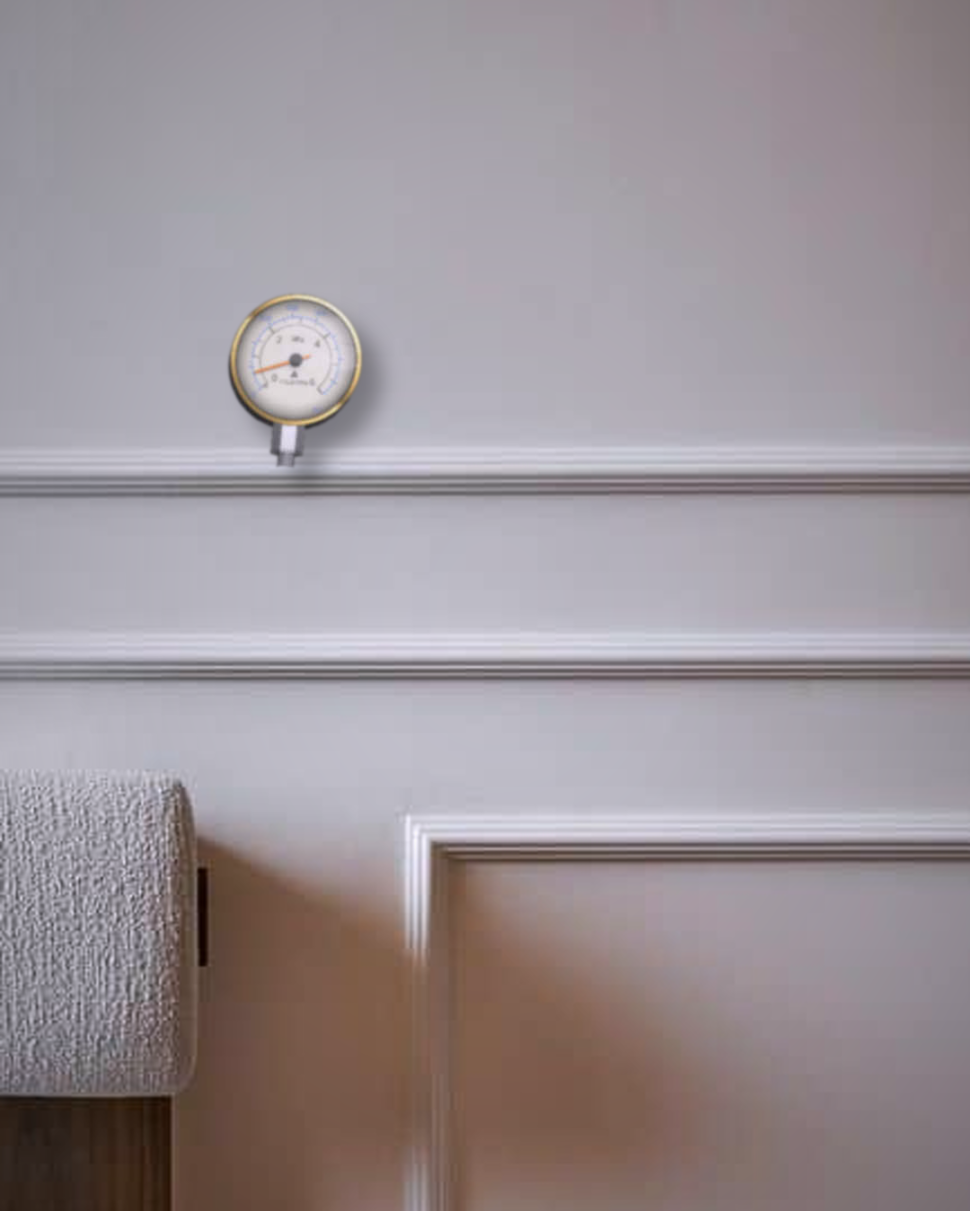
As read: 0.5; MPa
